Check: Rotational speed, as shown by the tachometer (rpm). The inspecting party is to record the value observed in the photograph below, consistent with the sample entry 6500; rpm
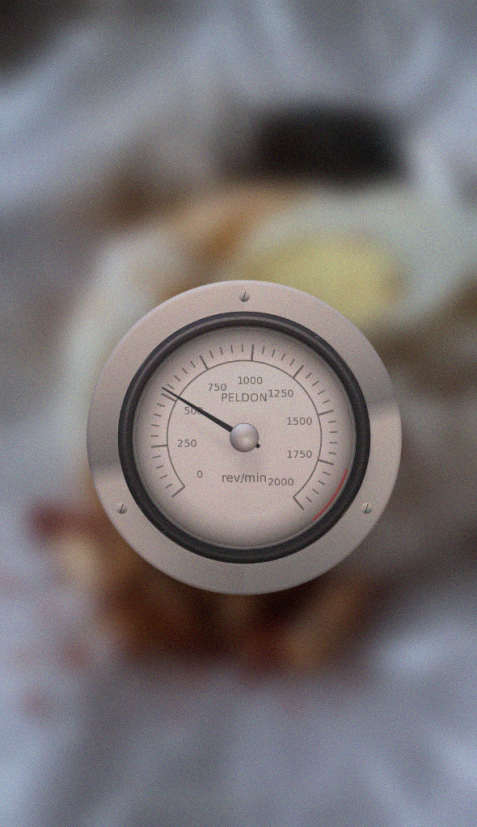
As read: 525; rpm
